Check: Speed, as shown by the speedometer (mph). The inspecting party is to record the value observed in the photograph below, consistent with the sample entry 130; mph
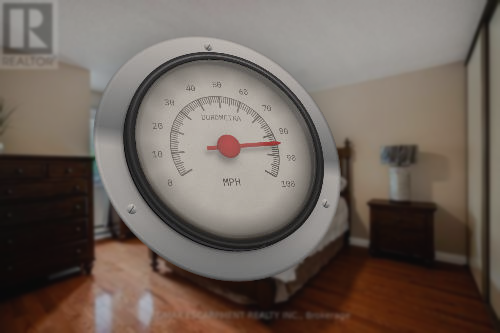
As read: 85; mph
